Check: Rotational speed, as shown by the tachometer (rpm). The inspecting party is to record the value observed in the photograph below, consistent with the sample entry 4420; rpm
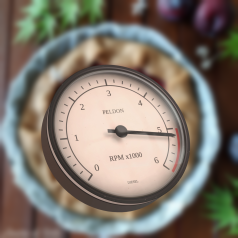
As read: 5200; rpm
